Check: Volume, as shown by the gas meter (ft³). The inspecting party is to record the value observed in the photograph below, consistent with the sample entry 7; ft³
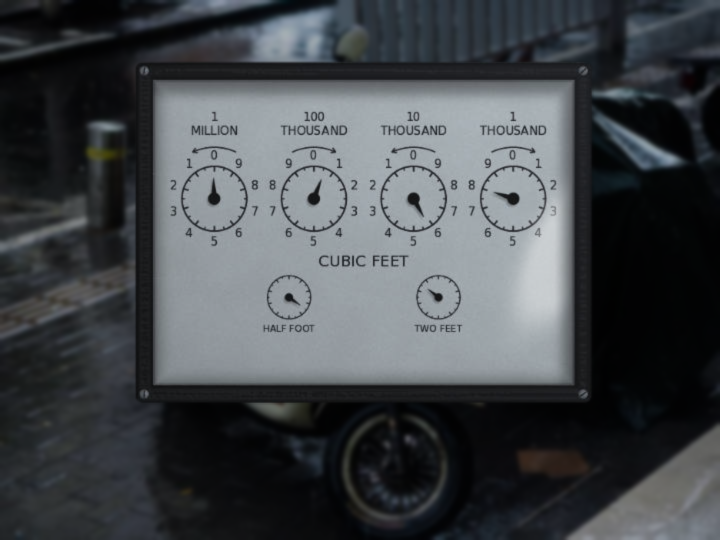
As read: 5800; ft³
